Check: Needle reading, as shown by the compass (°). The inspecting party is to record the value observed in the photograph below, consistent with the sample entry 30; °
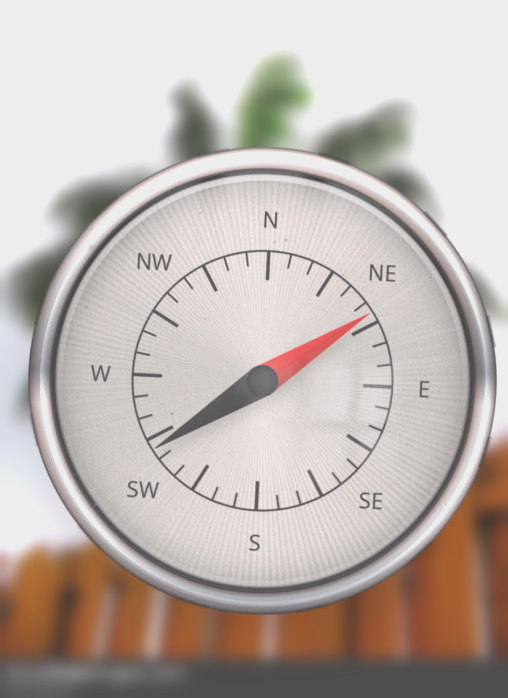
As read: 55; °
